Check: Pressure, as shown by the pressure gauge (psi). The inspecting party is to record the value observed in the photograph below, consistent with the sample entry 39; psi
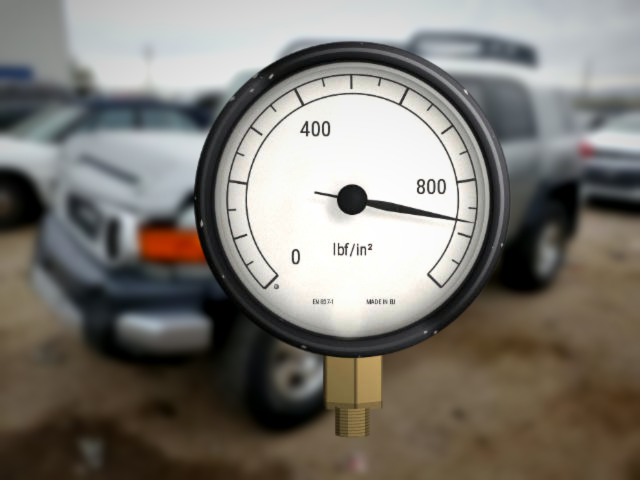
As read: 875; psi
